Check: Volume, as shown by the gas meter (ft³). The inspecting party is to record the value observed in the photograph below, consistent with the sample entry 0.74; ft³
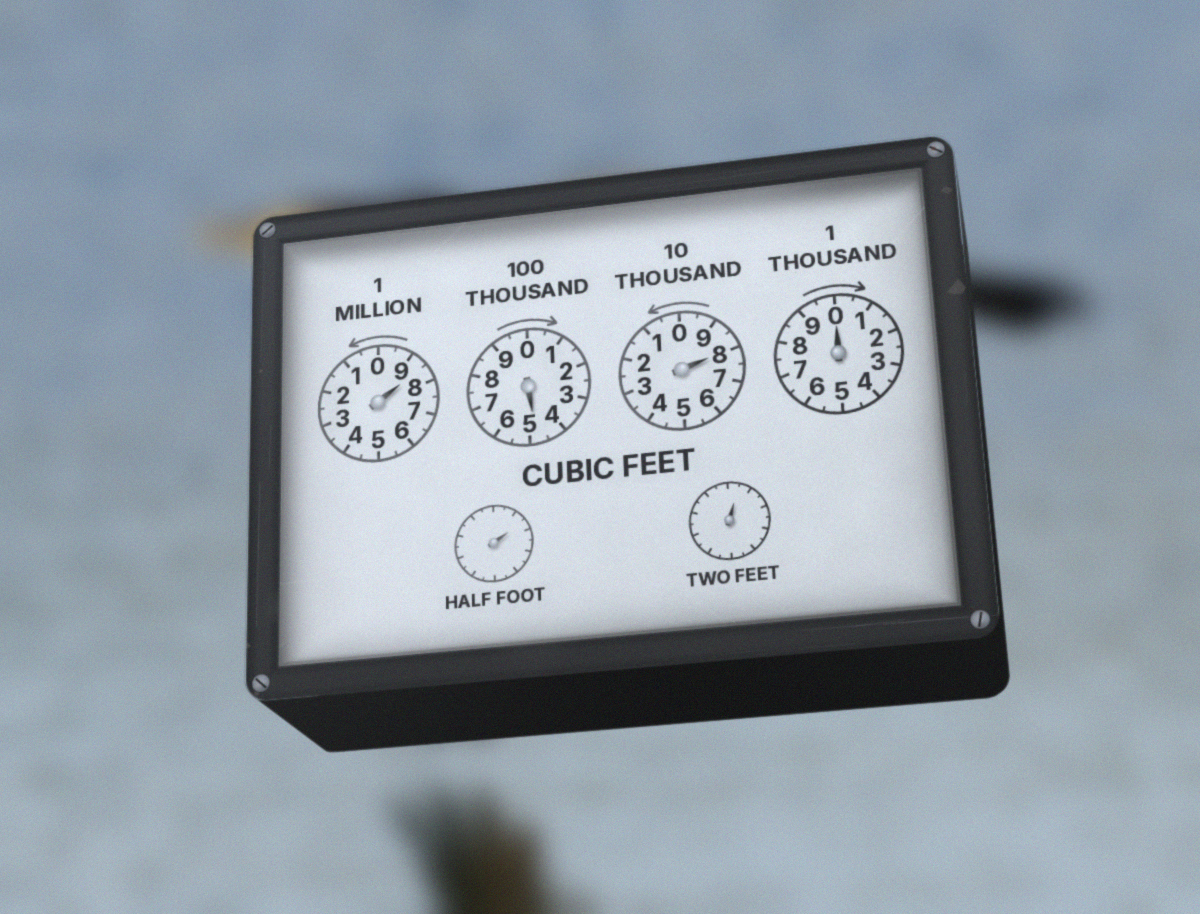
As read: 848000; ft³
